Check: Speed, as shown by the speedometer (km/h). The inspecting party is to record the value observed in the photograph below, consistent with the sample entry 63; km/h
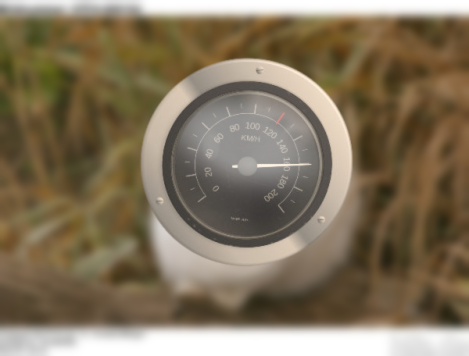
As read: 160; km/h
